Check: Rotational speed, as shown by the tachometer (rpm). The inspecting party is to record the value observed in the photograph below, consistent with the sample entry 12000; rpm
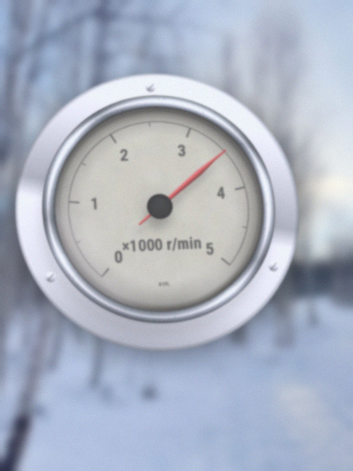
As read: 3500; rpm
